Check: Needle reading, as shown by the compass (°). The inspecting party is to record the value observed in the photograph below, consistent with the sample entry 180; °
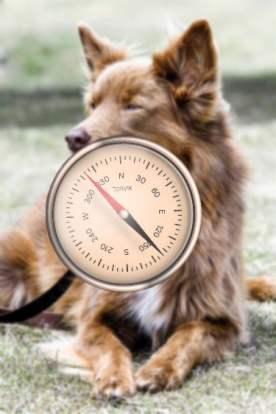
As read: 320; °
